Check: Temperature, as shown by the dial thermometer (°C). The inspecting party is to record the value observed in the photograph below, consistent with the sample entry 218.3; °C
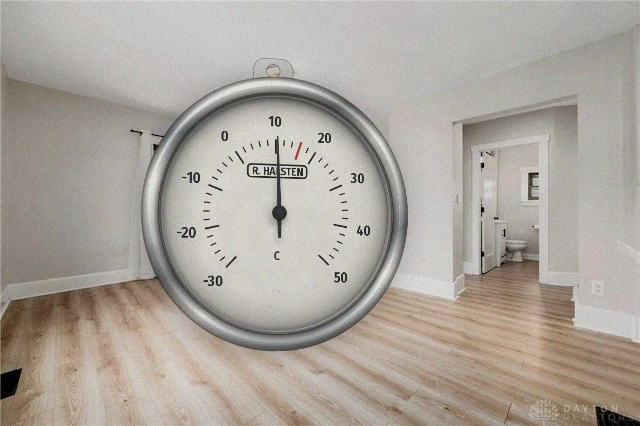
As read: 10; °C
